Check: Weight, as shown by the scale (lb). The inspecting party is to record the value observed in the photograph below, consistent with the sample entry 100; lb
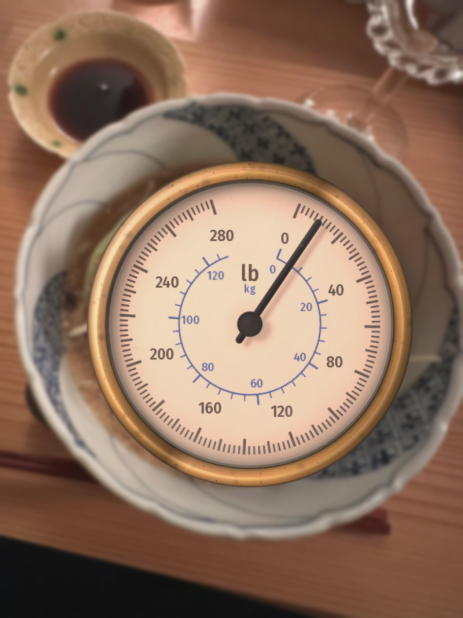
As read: 10; lb
